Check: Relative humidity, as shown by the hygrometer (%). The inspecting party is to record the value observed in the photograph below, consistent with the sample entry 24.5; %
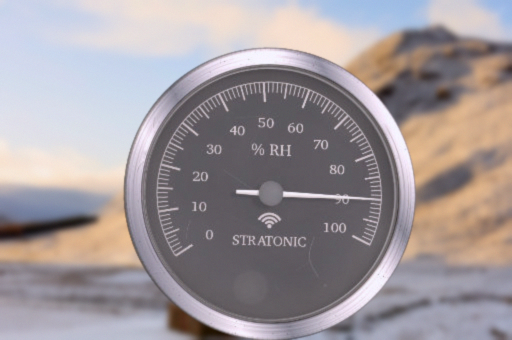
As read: 90; %
